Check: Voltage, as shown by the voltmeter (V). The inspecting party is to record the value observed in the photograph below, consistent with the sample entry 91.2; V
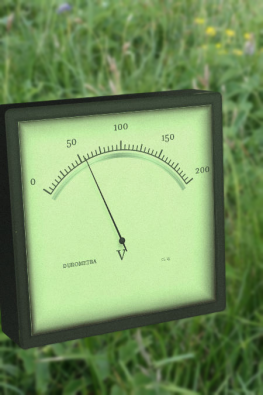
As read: 55; V
